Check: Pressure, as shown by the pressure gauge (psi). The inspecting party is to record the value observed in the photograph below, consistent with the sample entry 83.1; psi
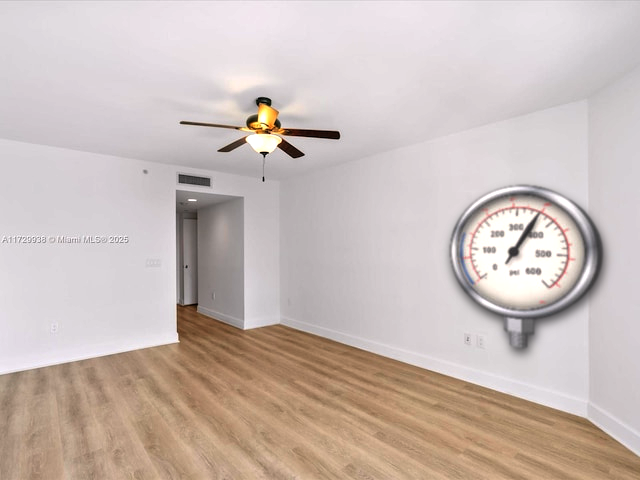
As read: 360; psi
